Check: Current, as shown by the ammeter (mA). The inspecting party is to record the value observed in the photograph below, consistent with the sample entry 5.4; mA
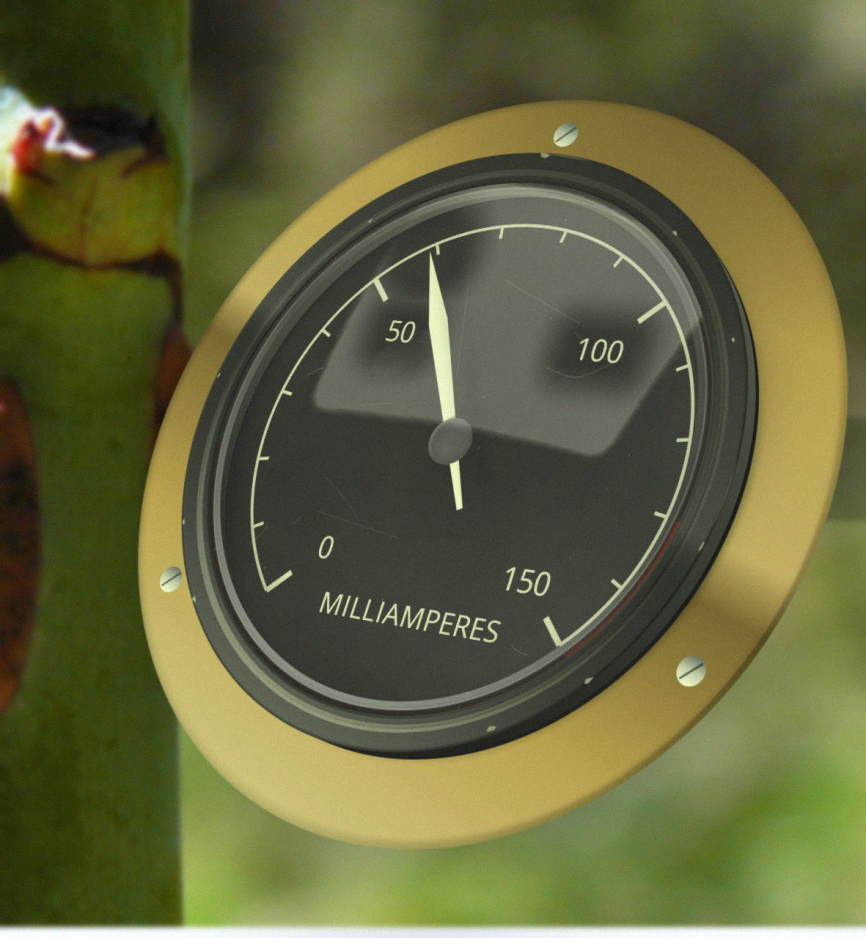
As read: 60; mA
